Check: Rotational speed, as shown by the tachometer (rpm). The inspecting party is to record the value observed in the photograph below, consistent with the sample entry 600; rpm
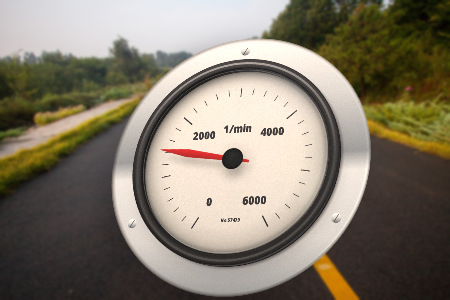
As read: 1400; rpm
